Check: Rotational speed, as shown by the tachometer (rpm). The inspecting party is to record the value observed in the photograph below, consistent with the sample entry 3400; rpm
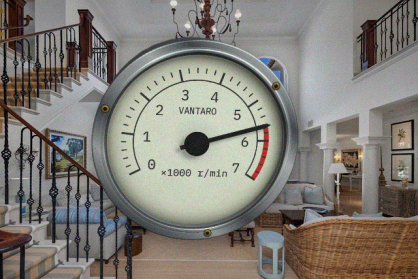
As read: 5600; rpm
